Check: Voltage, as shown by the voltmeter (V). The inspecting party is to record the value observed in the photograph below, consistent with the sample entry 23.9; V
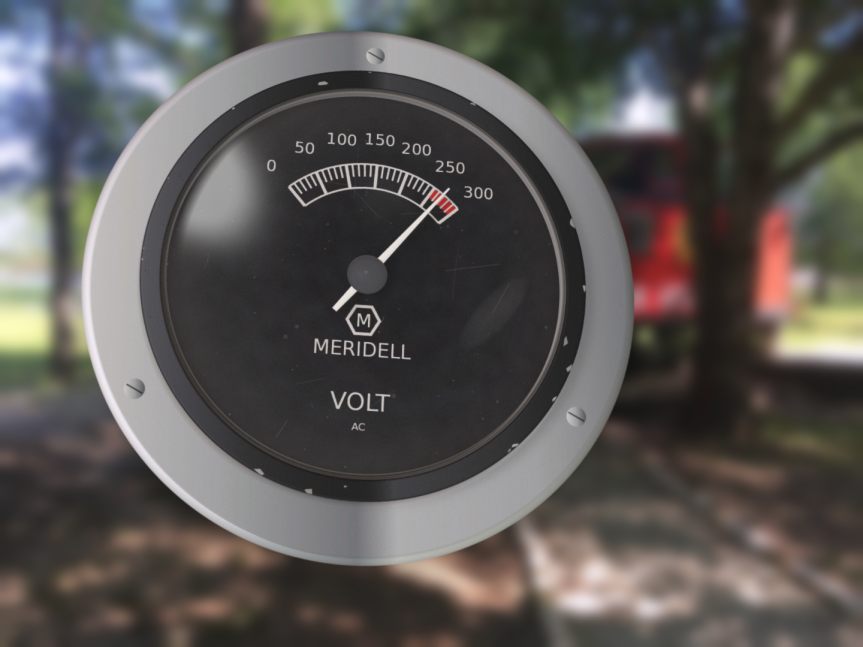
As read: 270; V
